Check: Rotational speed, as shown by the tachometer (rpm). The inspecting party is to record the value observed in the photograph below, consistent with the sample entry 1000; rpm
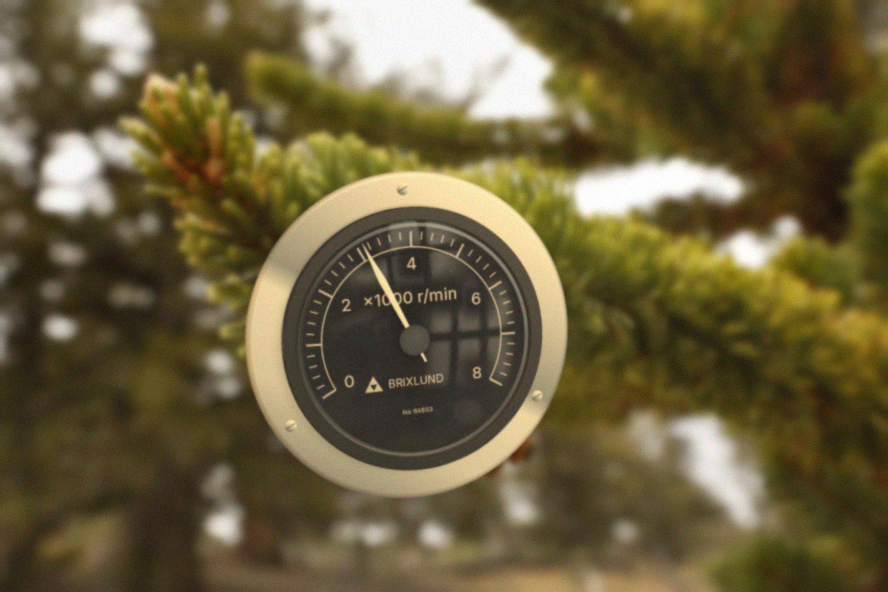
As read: 3100; rpm
